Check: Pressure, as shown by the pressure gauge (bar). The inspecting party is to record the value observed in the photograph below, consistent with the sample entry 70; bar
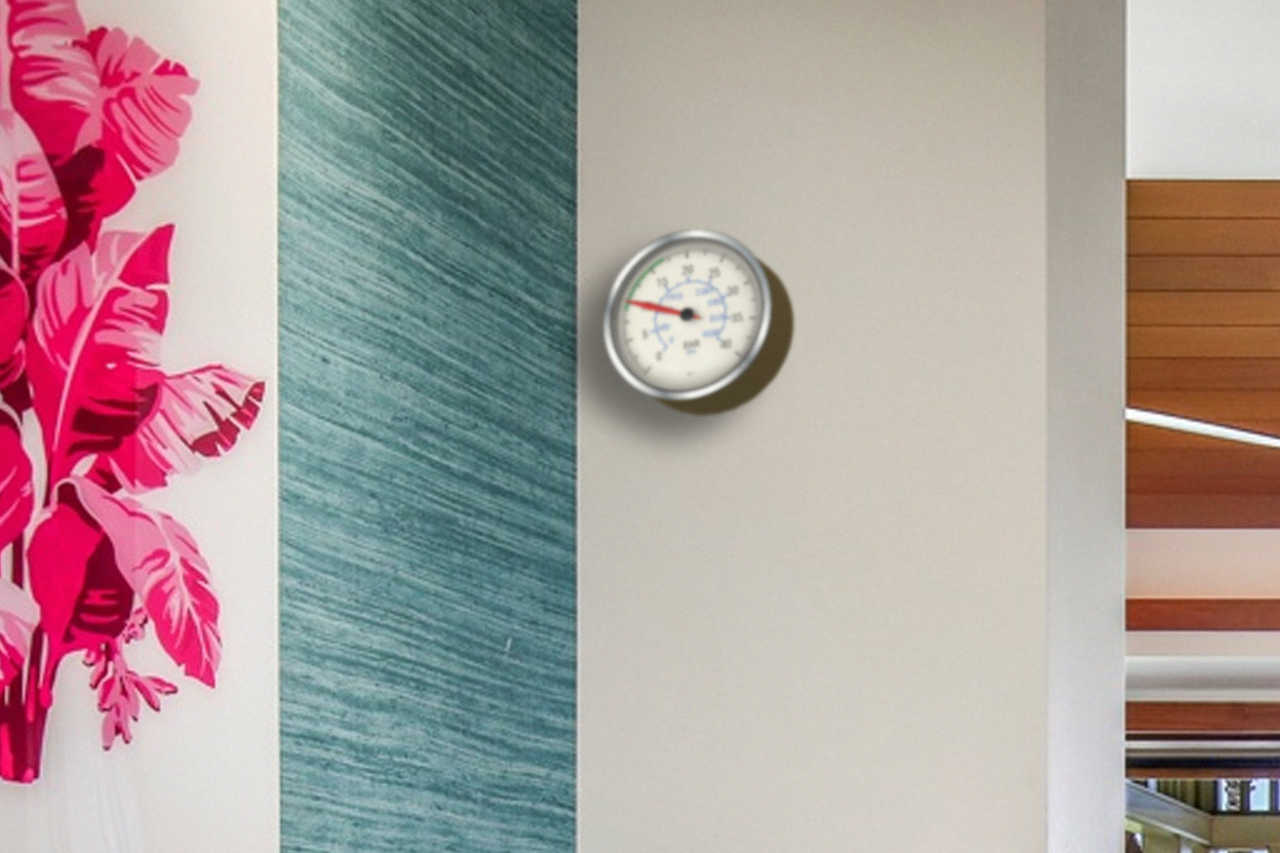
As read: 10; bar
